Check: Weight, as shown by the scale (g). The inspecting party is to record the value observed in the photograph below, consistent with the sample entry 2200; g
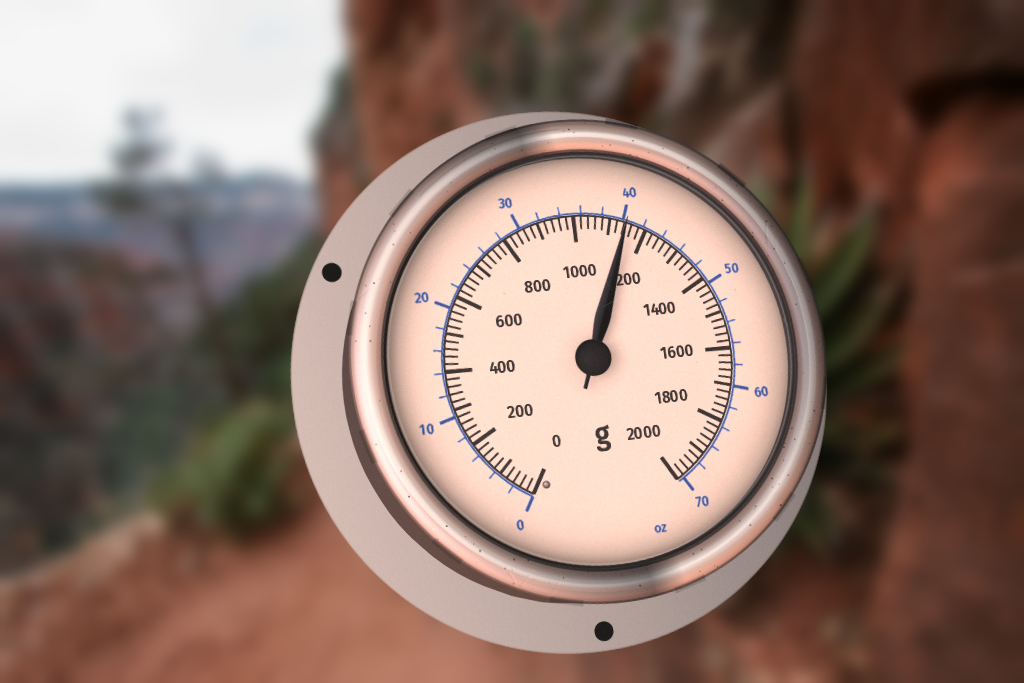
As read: 1140; g
